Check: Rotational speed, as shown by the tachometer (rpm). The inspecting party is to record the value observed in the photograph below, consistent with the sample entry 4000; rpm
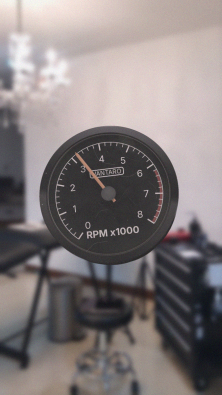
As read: 3200; rpm
